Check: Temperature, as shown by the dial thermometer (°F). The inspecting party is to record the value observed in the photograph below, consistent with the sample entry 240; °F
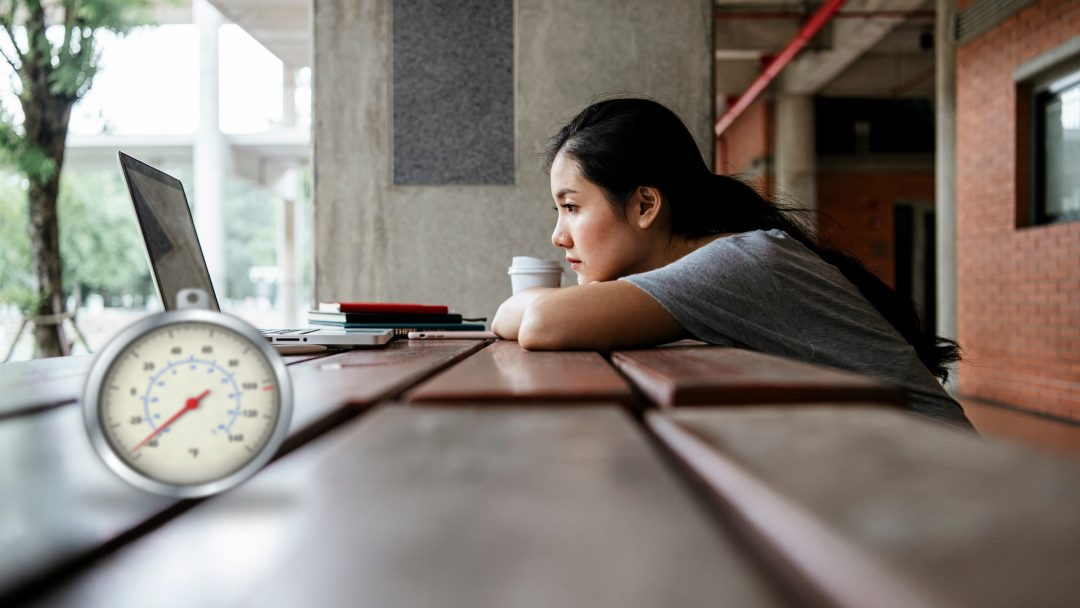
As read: -36; °F
